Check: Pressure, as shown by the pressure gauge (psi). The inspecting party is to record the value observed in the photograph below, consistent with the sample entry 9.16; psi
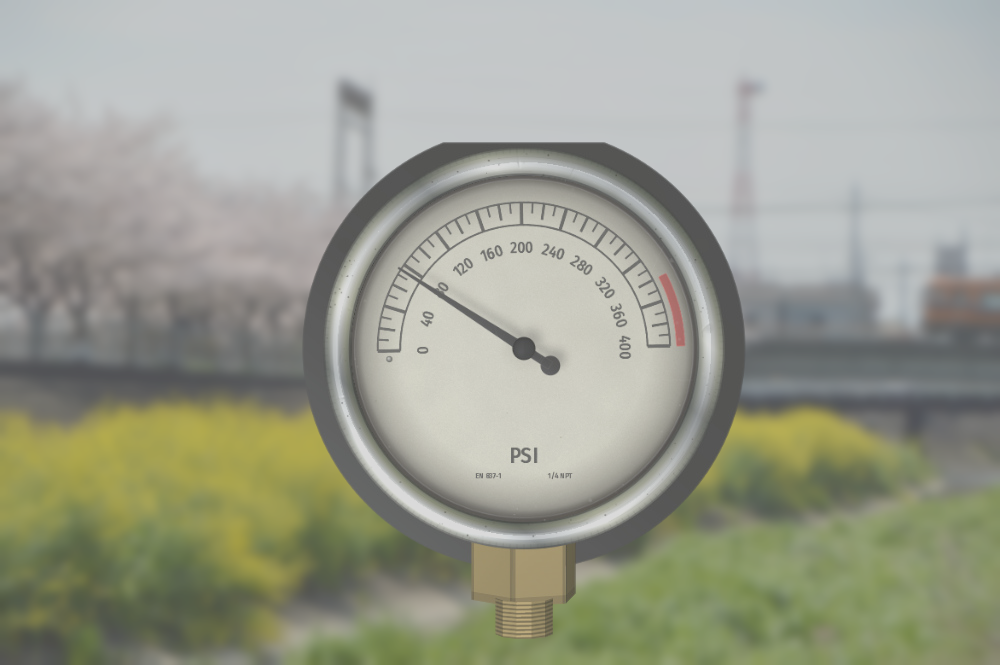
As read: 75; psi
